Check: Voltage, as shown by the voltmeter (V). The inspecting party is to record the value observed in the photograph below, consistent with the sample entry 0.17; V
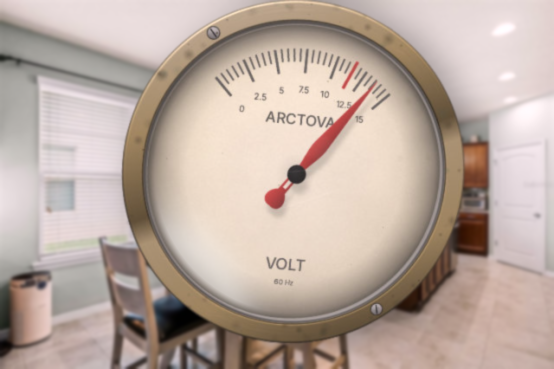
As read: 13.5; V
